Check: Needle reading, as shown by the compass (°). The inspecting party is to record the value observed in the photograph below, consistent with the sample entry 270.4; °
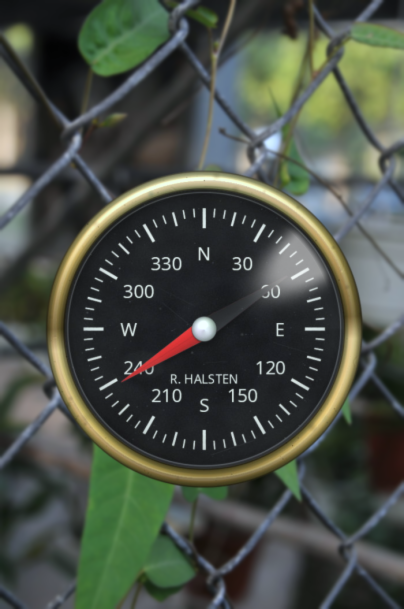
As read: 237.5; °
